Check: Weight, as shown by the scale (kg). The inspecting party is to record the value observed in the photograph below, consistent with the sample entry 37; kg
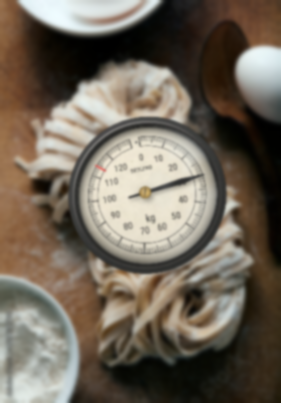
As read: 30; kg
